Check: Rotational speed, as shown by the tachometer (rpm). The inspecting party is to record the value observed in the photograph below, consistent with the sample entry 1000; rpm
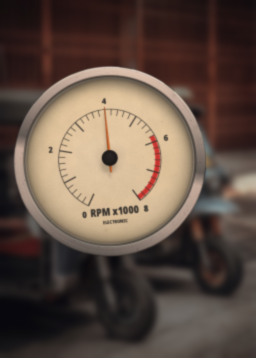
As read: 4000; rpm
